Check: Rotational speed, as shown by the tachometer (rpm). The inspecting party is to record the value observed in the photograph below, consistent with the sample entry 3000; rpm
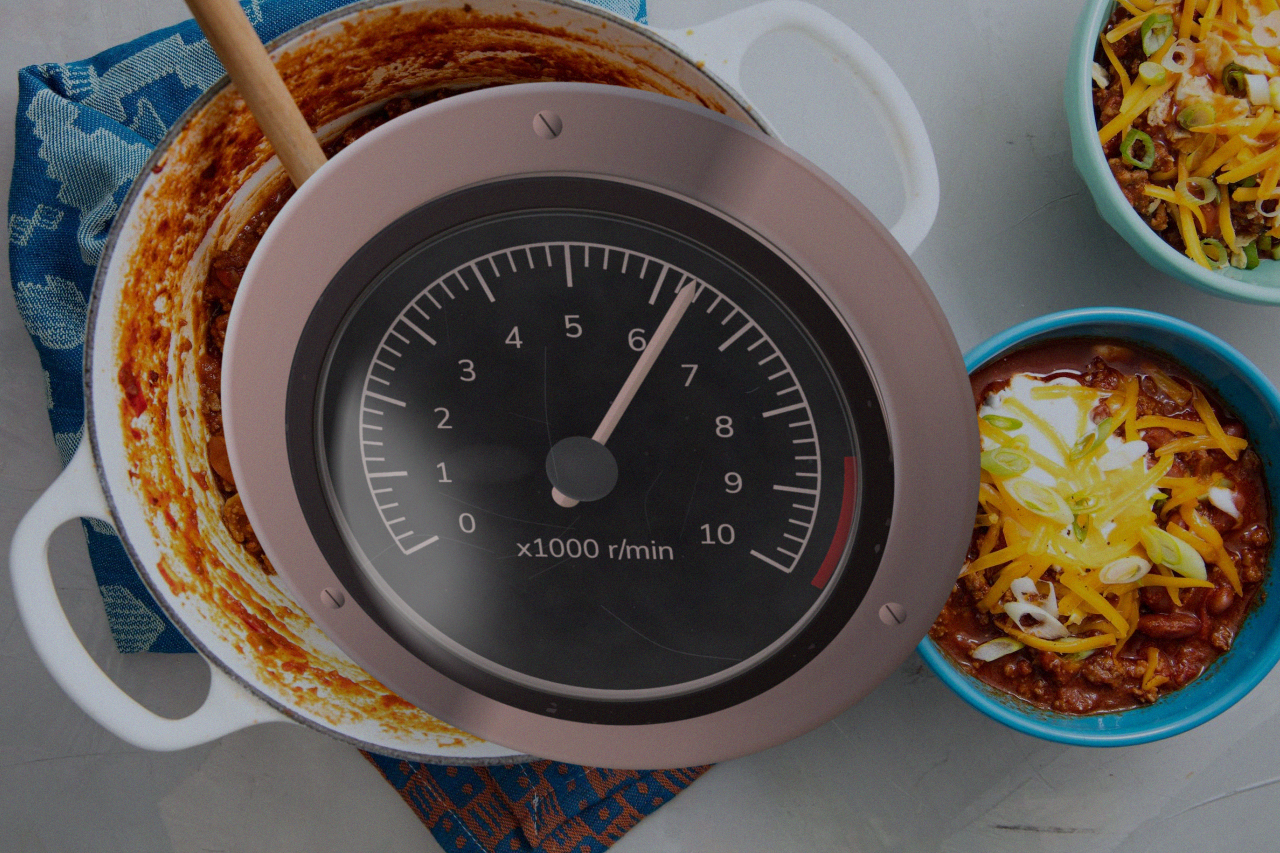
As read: 6300; rpm
